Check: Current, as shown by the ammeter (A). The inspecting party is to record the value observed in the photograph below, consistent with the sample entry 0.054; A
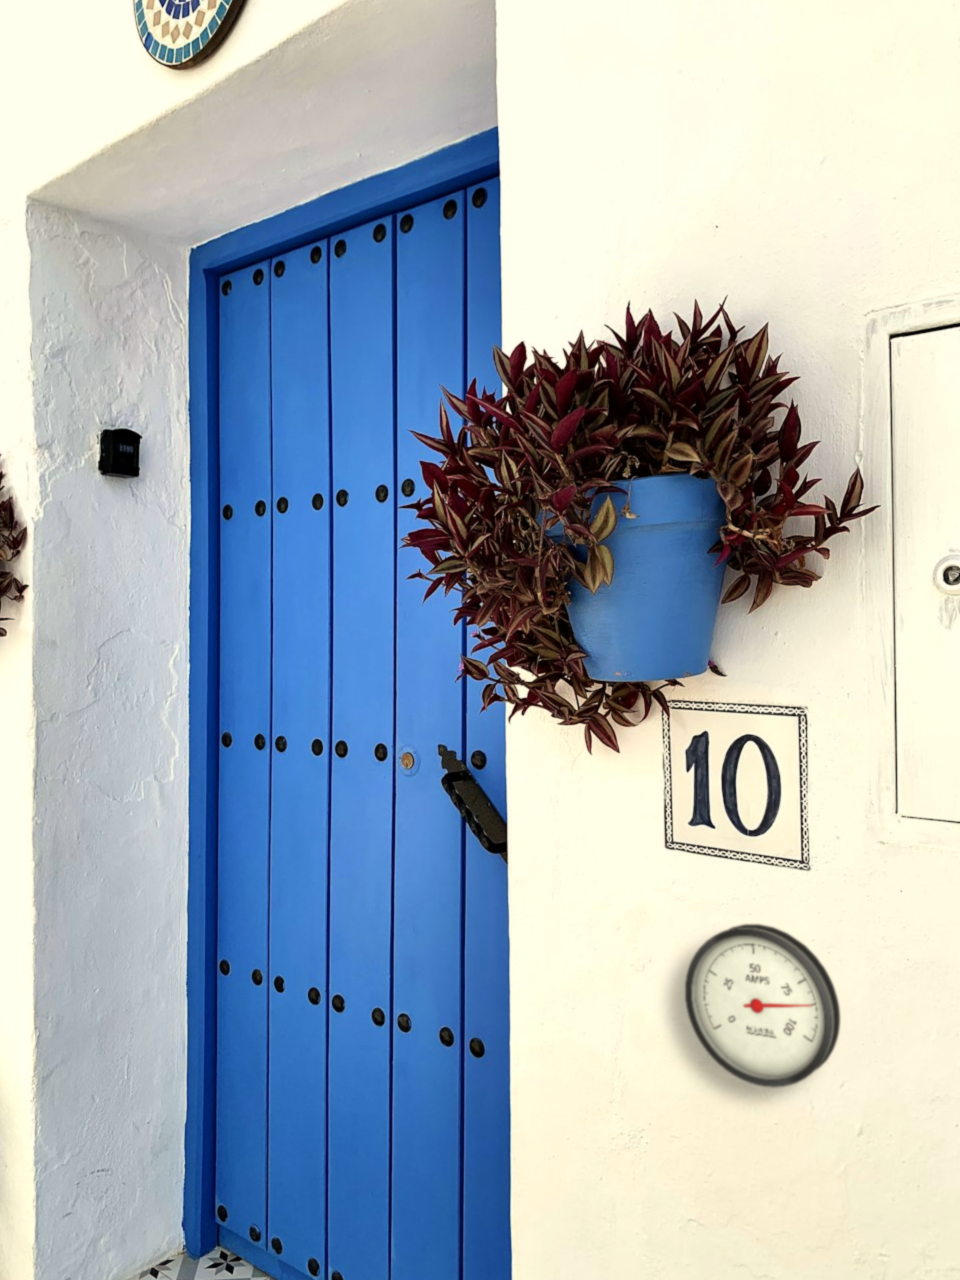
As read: 85; A
